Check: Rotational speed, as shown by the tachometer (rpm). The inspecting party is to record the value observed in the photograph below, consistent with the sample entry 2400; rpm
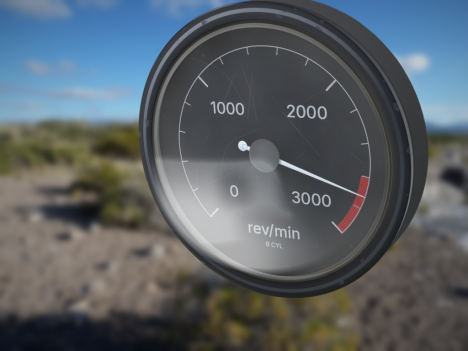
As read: 2700; rpm
